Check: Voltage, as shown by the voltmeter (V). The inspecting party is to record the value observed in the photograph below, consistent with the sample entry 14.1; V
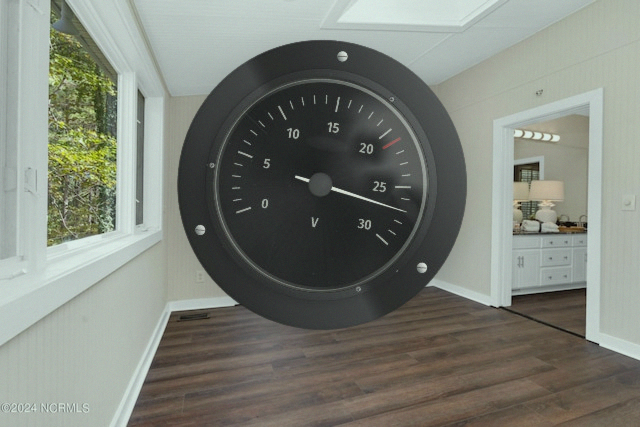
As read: 27; V
